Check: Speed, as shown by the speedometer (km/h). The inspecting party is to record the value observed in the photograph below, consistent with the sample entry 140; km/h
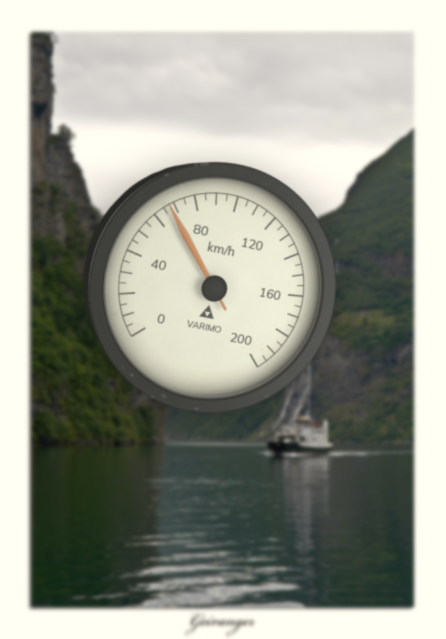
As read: 67.5; km/h
